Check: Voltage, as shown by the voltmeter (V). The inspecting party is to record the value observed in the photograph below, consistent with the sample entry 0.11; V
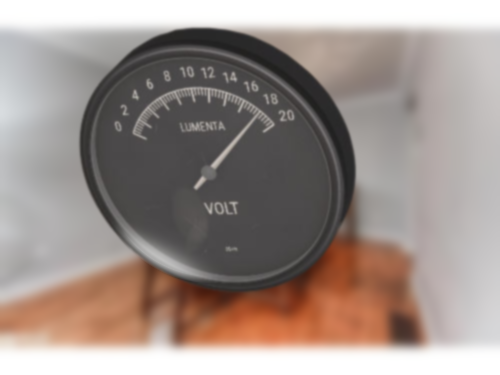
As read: 18; V
